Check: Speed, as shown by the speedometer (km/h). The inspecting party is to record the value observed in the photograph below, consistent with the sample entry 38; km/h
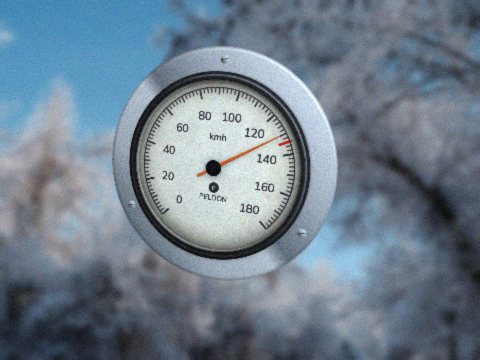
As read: 130; km/h
